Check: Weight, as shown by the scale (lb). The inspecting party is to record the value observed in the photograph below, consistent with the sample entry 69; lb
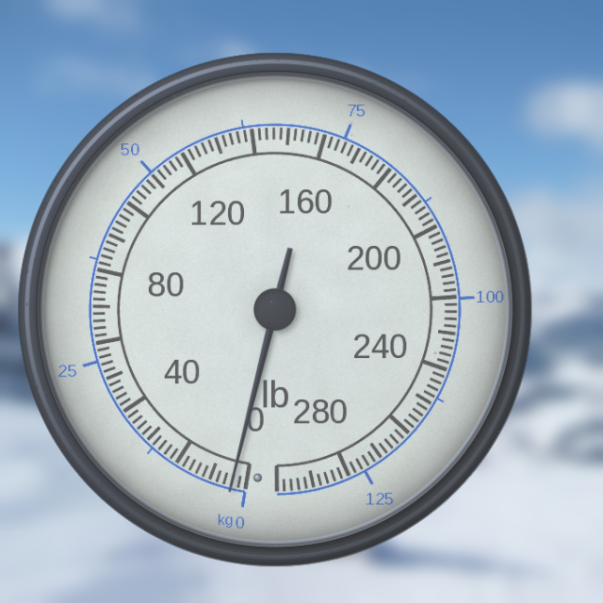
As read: 4; lb
